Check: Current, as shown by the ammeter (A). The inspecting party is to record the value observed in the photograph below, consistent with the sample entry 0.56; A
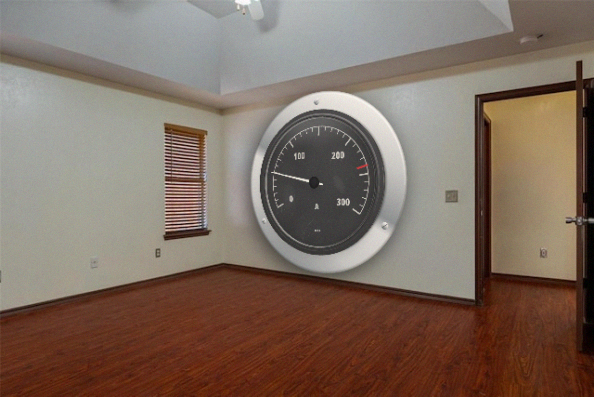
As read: 50; A
